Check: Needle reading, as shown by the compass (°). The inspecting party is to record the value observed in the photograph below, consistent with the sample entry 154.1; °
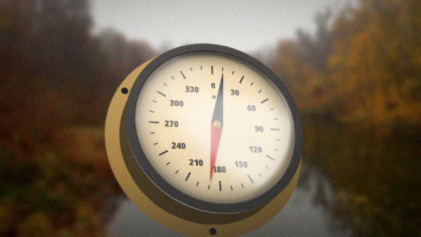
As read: 190; °
